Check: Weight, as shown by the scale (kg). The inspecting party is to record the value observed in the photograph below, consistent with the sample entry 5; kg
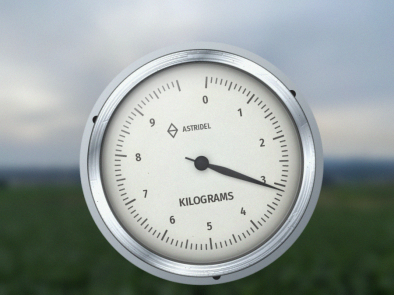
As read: 3.1; kg
